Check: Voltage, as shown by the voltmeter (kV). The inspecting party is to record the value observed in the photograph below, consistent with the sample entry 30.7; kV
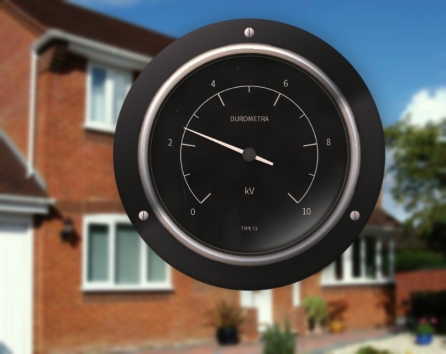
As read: 2.5; kV
